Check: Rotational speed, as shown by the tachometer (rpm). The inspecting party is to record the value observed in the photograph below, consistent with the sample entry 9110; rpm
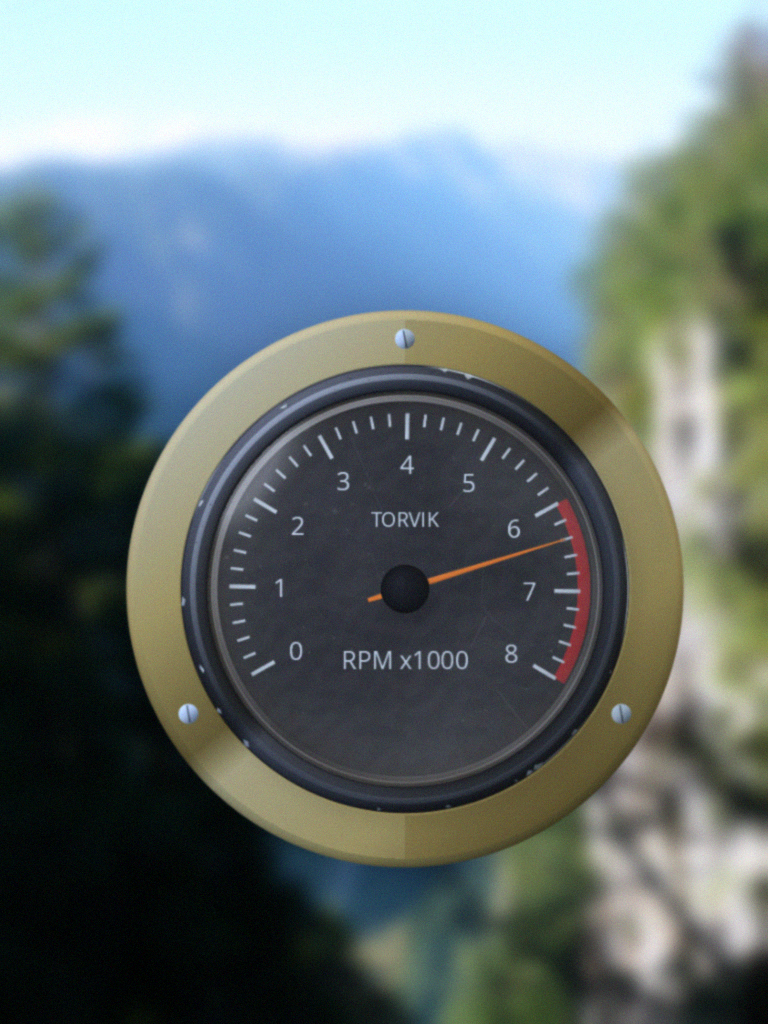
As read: 6400; rpm
